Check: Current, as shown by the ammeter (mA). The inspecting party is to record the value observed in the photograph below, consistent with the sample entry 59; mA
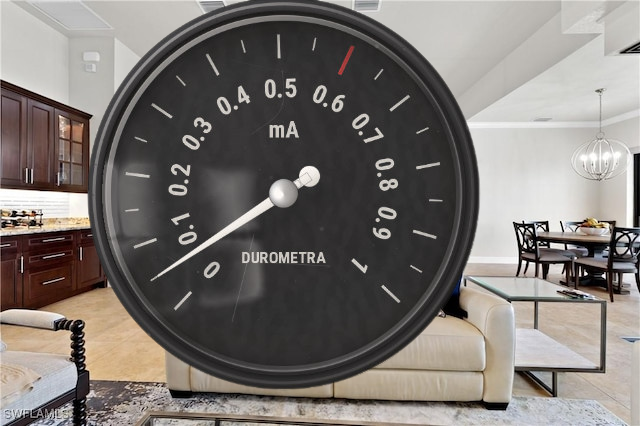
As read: 0.05; mA
